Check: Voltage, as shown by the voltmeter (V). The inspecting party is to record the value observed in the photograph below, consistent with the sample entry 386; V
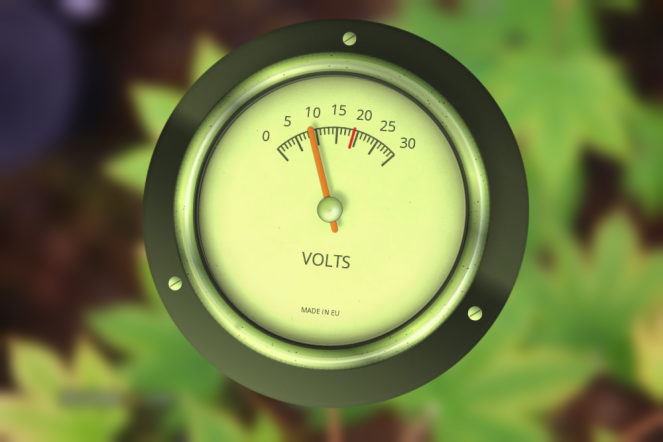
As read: 9; V
